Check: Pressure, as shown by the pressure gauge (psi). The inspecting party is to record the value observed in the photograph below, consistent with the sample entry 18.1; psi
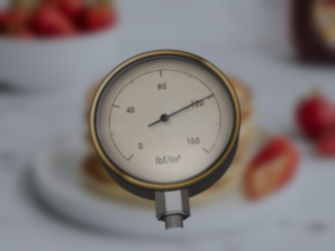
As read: 120; psi
